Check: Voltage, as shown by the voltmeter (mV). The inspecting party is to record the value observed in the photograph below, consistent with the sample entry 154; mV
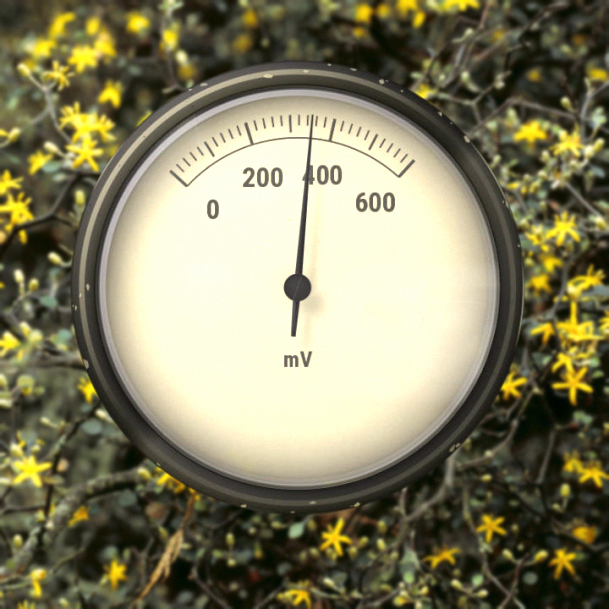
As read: 350; mV
